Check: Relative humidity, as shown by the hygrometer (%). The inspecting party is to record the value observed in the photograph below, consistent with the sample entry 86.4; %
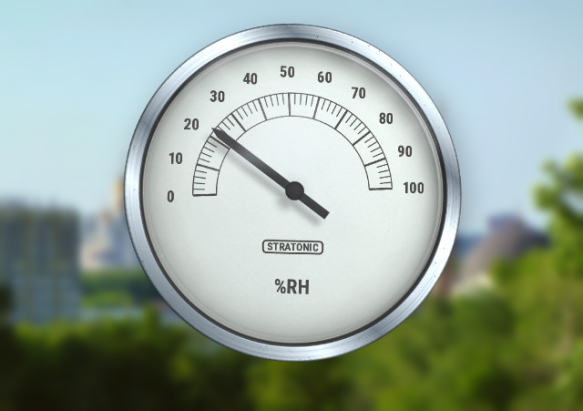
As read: 22; %
